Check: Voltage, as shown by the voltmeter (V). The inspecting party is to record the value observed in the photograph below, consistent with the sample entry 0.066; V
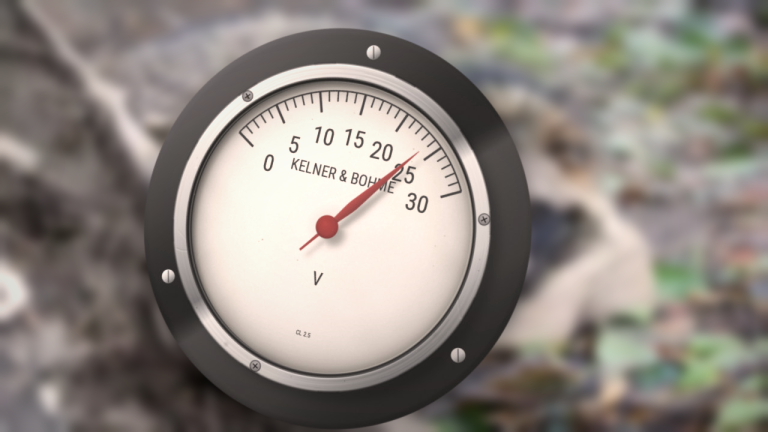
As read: 24; V
